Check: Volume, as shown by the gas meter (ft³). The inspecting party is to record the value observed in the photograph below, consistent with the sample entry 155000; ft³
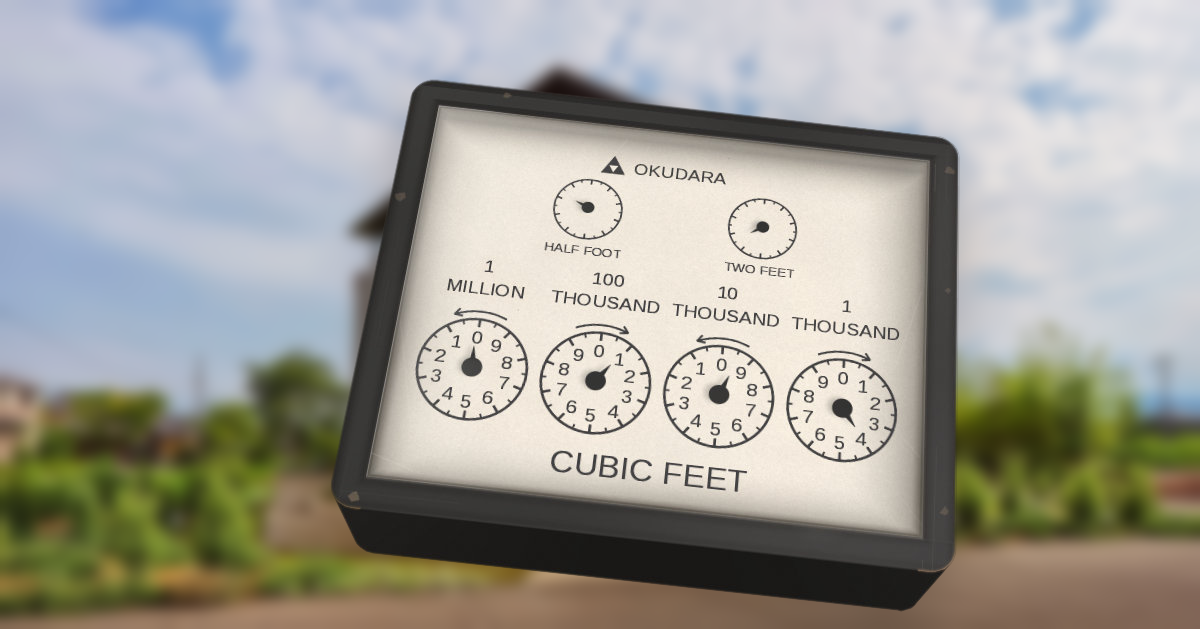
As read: 9400; ft³
